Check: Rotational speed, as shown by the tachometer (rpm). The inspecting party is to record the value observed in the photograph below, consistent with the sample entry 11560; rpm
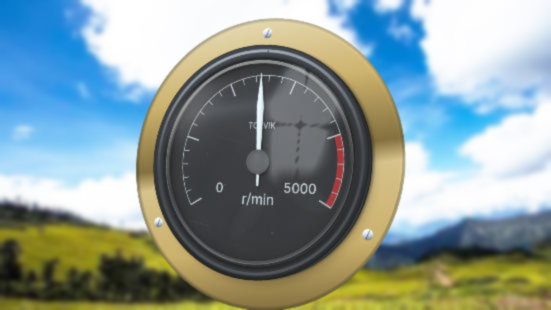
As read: 2500; rpm
